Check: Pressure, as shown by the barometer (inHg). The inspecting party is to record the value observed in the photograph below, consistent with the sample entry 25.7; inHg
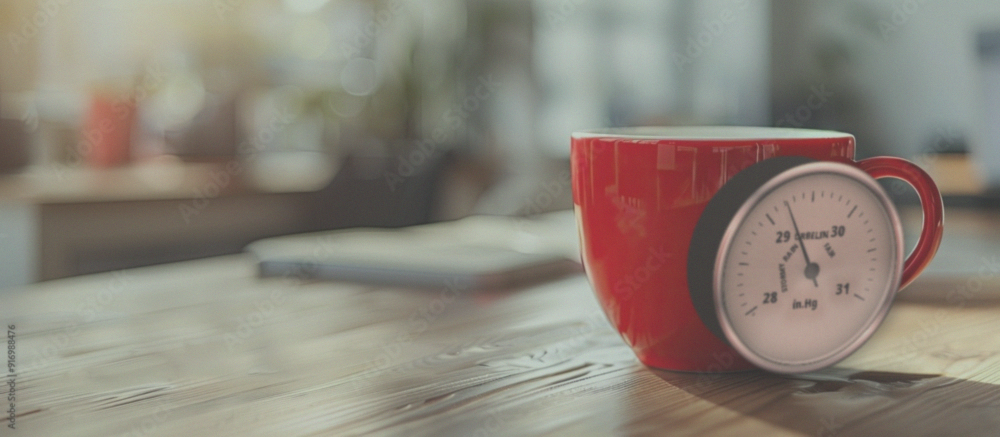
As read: 29.2; inHg
